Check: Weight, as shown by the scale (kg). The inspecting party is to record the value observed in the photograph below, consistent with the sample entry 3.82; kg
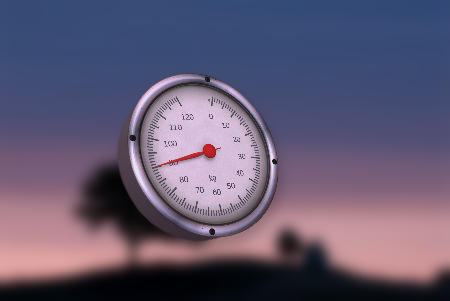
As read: 90; kg
